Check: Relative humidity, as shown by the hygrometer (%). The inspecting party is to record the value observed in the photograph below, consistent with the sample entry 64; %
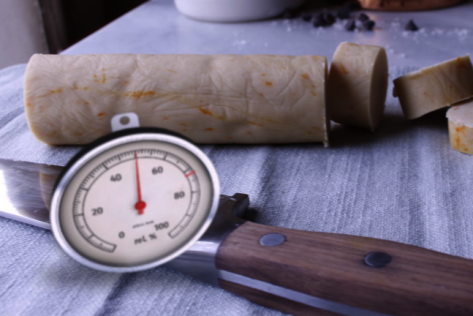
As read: 50; %
